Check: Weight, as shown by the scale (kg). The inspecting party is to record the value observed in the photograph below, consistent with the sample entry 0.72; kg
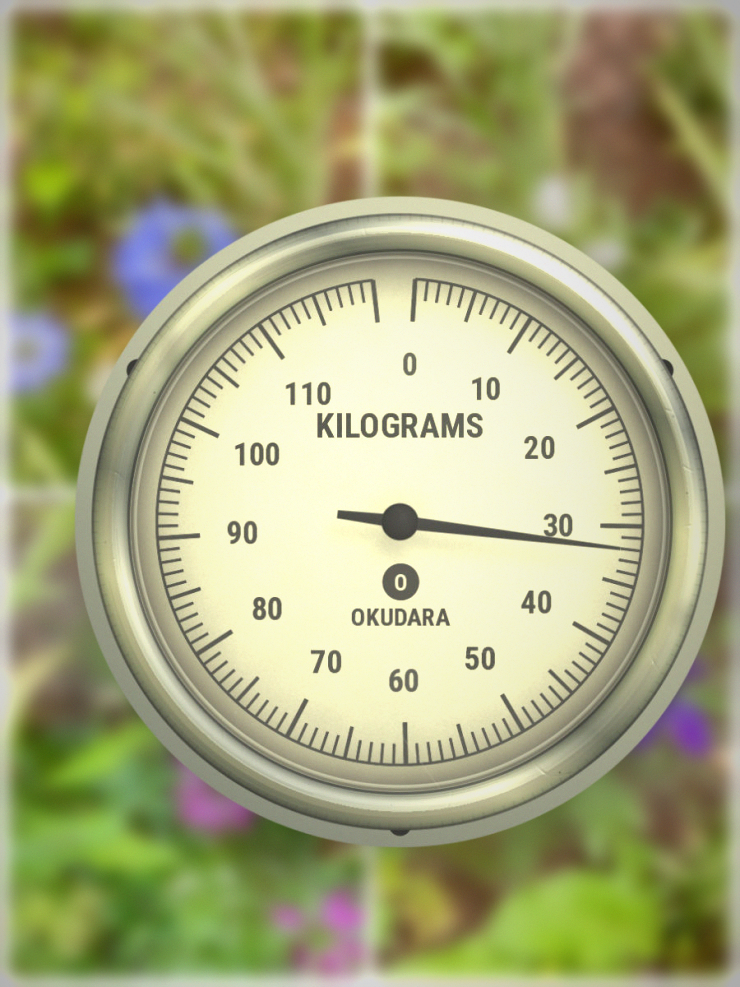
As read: 32; kg
